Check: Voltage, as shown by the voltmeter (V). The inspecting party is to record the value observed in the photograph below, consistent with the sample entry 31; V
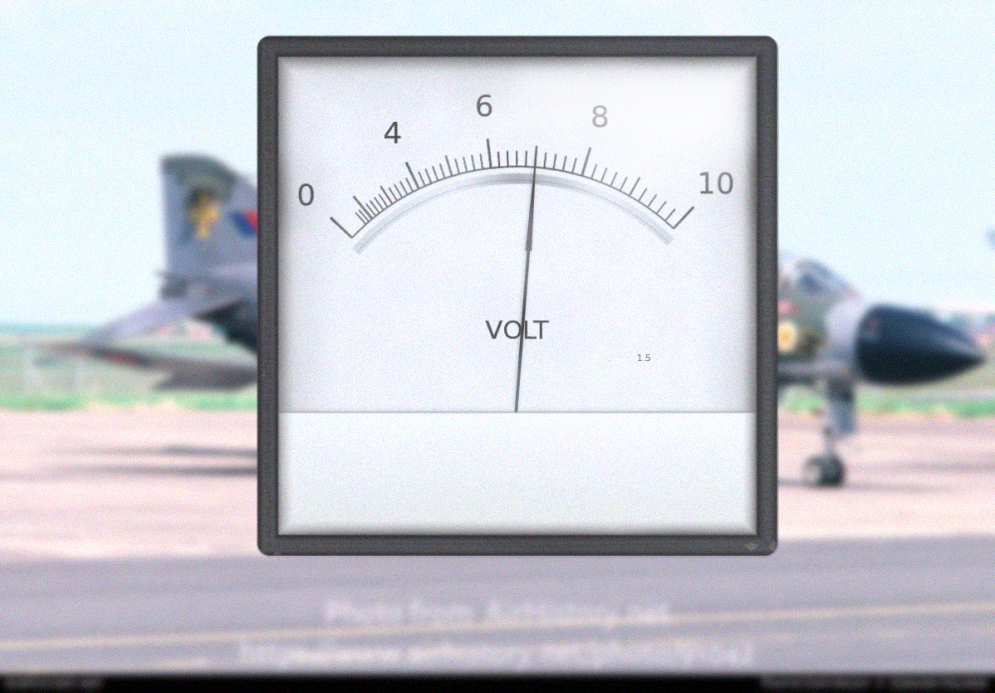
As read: 7; V
